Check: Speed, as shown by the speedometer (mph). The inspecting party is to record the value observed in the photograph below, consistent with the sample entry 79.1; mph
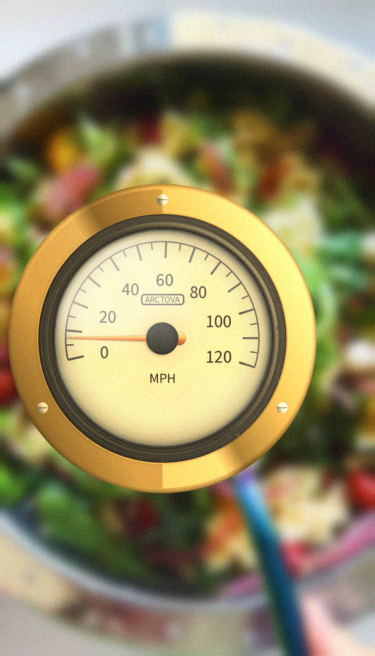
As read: 7.5; mph
